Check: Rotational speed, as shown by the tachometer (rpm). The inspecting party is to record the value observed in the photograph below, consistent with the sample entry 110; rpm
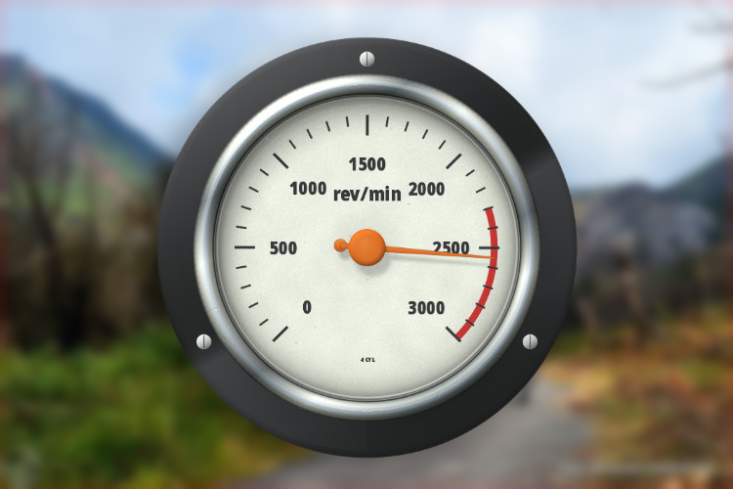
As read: 2550; rpm
